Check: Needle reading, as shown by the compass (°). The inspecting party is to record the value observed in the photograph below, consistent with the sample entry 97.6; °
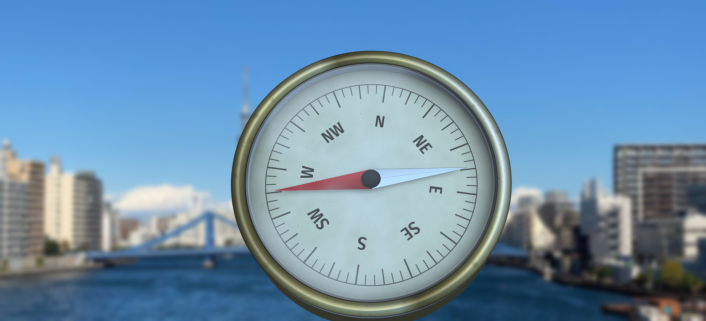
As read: 255; °
